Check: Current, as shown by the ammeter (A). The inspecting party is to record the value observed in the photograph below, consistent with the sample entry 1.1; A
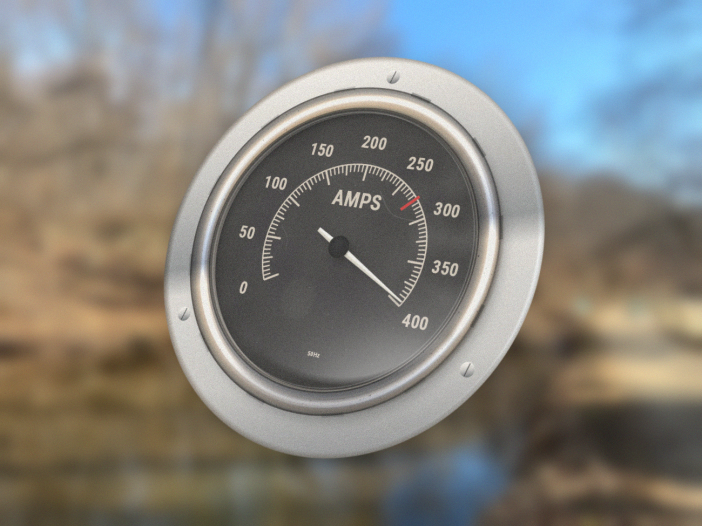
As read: 395; A
